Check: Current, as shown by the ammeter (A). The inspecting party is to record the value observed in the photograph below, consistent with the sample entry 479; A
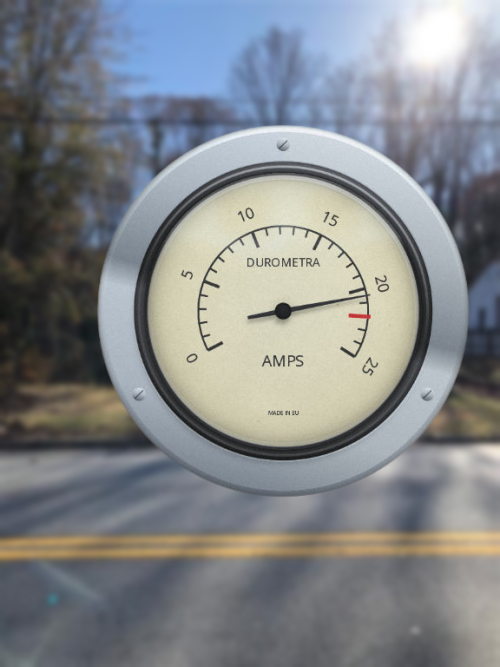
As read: 20.5; A
